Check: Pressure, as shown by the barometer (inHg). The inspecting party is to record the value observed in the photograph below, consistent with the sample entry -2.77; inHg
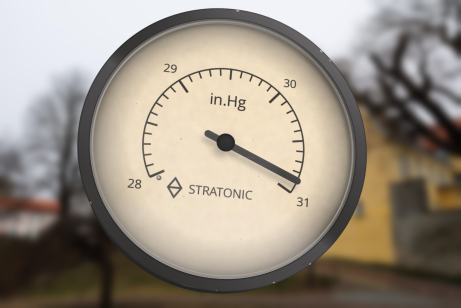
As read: 30.9; inHg
